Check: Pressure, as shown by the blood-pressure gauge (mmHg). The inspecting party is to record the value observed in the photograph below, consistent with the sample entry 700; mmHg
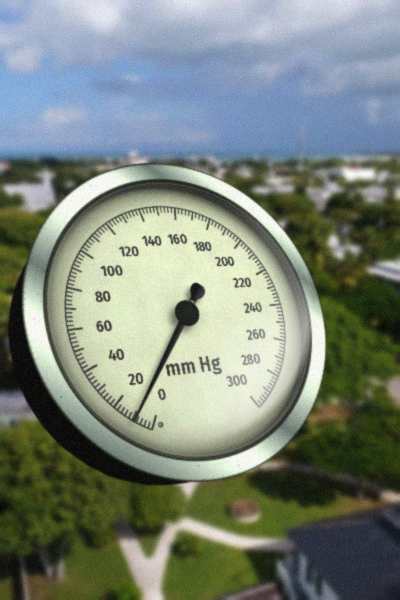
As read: 10; mmHg
